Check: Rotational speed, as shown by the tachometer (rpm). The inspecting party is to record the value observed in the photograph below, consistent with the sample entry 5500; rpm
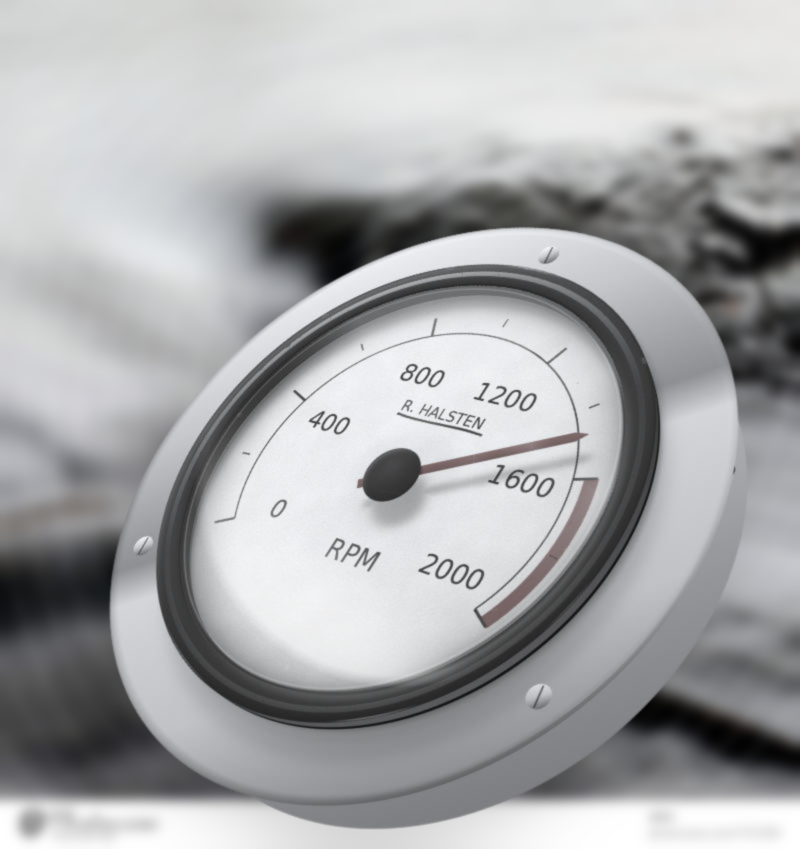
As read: 1500; rpm
